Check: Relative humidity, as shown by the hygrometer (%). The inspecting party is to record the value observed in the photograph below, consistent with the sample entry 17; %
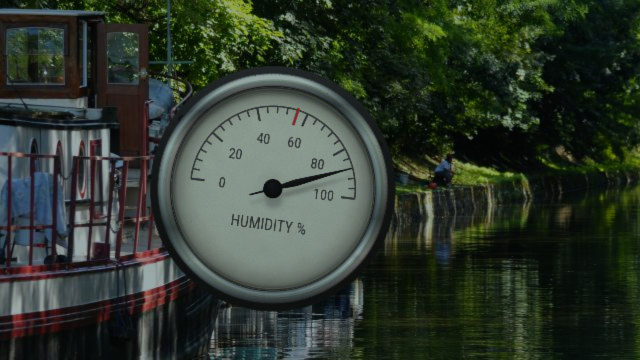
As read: 88; %
